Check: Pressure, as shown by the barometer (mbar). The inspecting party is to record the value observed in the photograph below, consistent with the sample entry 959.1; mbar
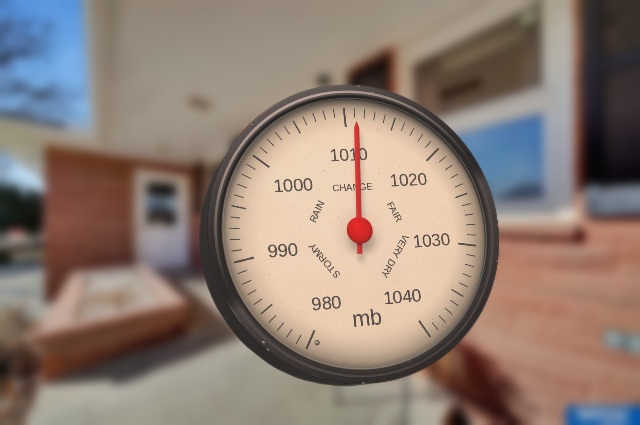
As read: 1011; mbar
